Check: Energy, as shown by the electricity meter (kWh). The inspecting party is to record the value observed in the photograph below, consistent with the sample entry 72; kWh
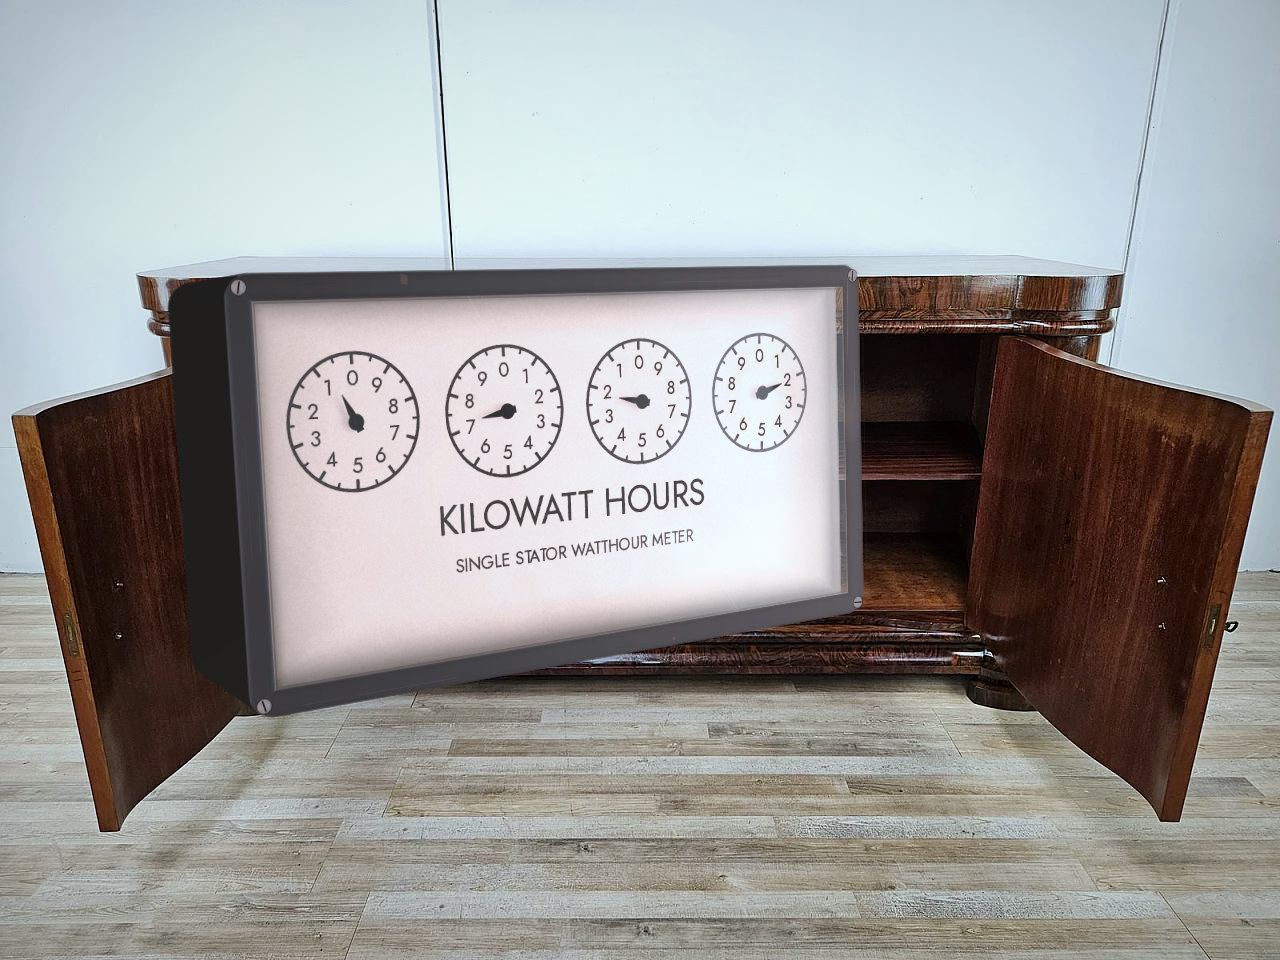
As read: 722; kWh
